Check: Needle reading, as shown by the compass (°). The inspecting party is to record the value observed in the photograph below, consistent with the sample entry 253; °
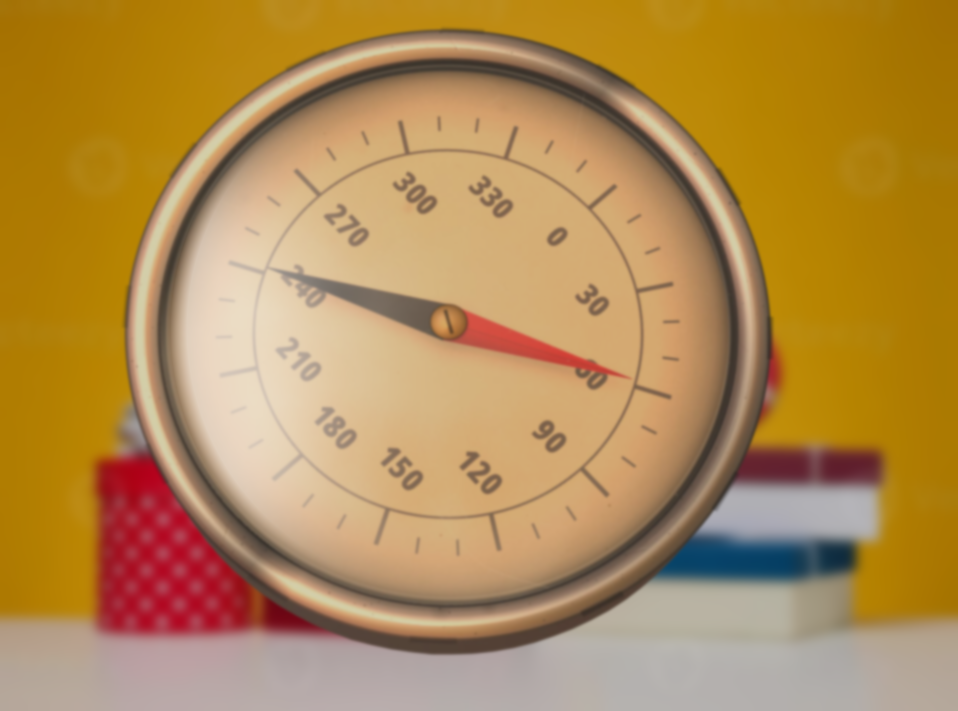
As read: 60; °
